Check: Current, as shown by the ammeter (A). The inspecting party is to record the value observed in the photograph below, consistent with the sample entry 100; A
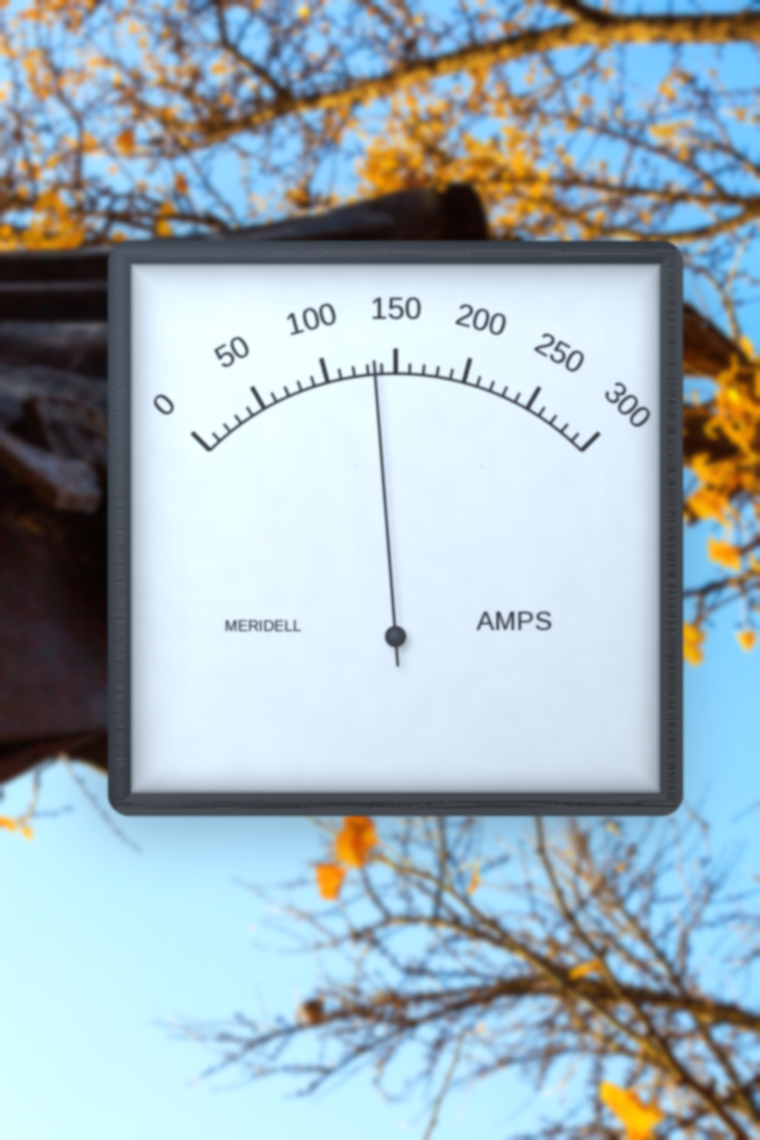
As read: 135; A
